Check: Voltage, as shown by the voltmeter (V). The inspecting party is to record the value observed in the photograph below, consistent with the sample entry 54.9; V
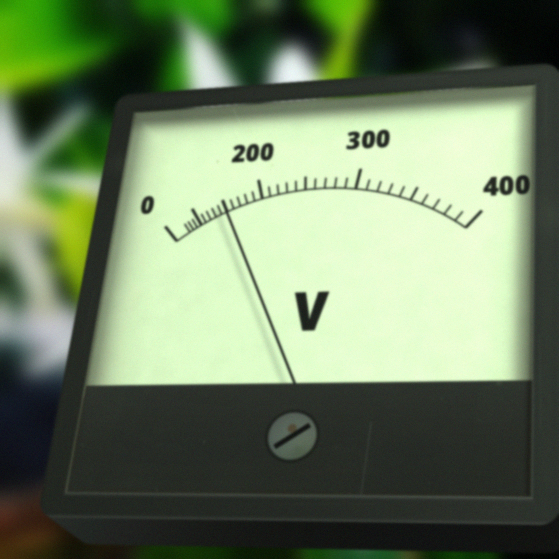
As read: 150; V
